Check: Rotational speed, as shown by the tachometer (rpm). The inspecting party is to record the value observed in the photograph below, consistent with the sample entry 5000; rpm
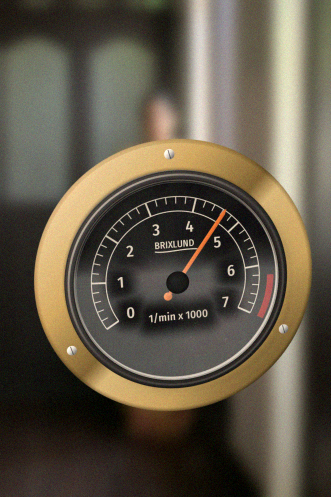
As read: 4600; rpm
